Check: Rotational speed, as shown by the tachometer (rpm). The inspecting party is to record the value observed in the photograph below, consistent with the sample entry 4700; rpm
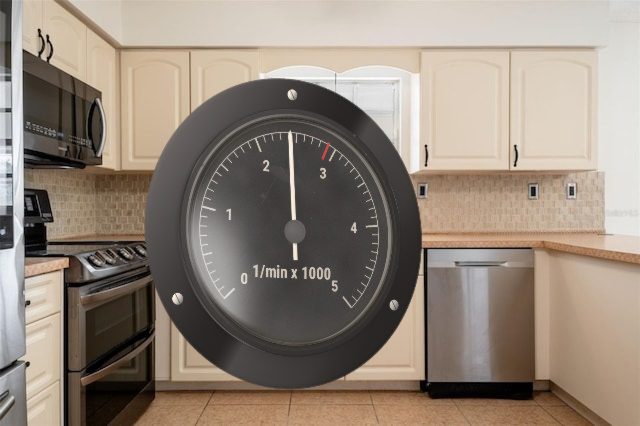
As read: 2400; rpm
